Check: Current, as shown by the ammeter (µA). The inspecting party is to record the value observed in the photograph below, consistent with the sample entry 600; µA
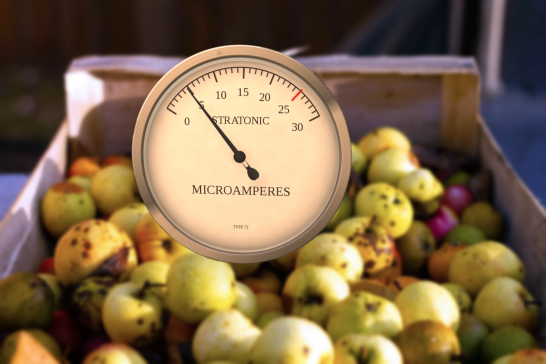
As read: 5; µA
